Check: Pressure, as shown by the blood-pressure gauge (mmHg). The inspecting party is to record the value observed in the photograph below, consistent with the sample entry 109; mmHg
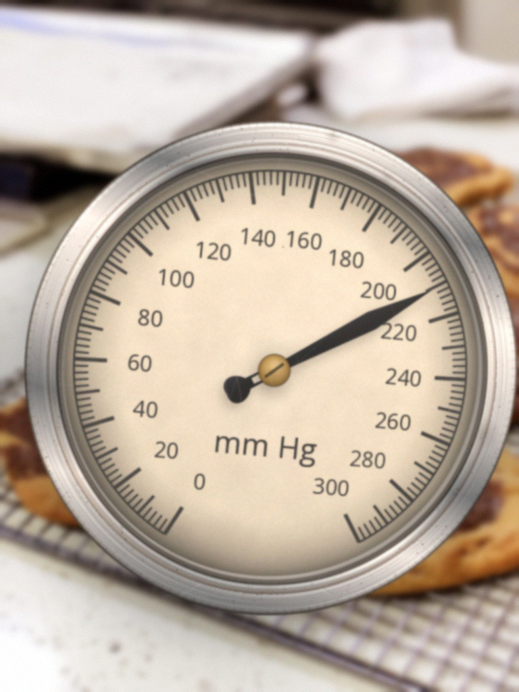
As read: 210; mmHg
